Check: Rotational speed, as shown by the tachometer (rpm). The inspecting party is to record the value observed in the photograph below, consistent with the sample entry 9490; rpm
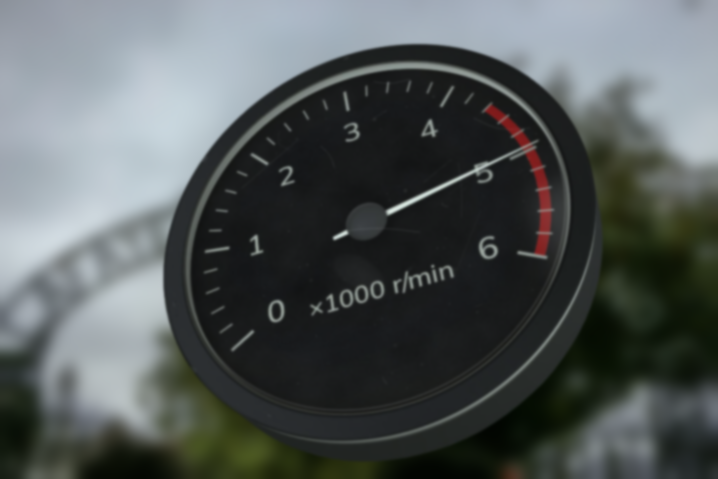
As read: 5000; rpm
